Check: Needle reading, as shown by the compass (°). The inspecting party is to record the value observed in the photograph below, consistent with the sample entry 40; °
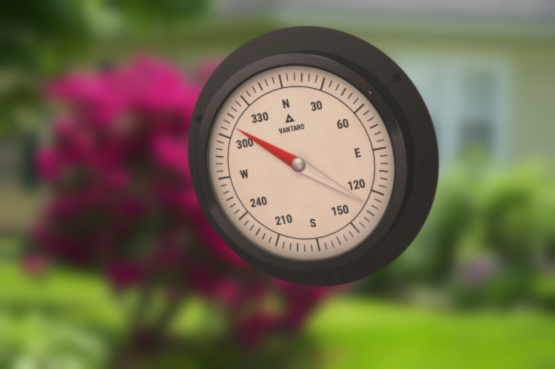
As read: 310; °
